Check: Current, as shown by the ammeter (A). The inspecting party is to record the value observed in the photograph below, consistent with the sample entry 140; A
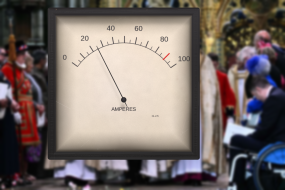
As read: 25; A
